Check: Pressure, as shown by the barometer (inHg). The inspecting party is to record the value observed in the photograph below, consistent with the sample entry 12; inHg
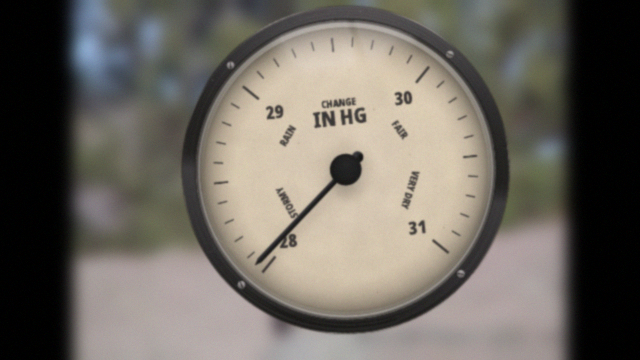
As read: 28.05; inHg
